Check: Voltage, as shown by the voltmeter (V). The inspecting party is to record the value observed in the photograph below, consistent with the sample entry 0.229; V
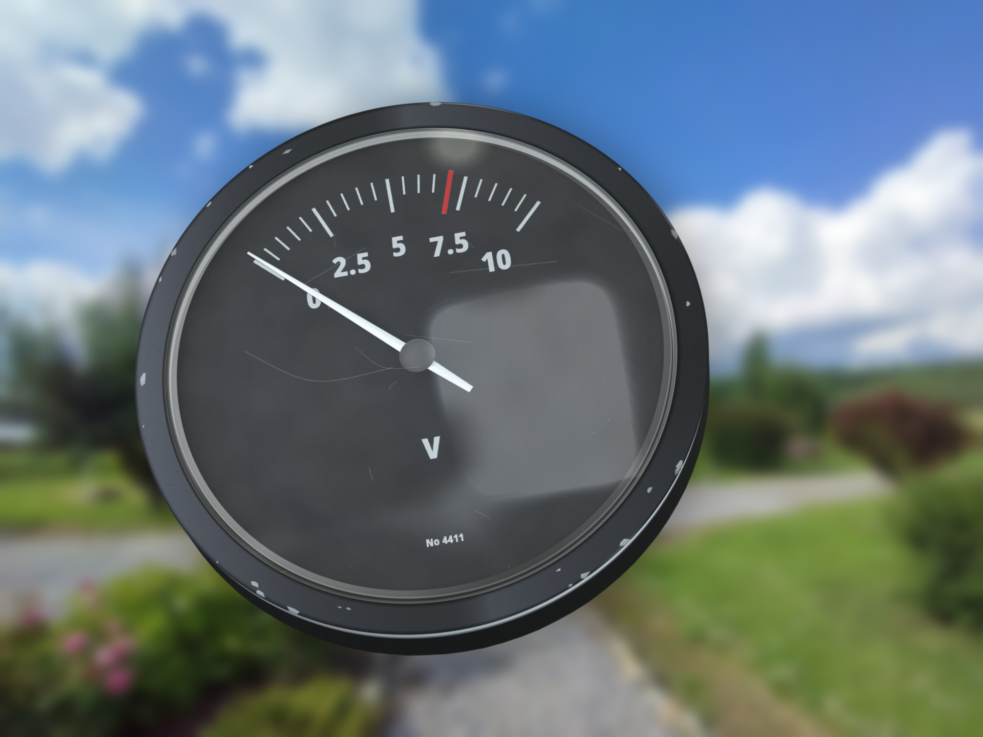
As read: 0; V
